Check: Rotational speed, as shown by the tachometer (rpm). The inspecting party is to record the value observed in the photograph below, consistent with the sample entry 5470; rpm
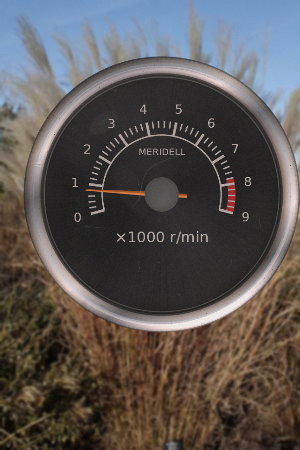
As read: 800; rpm
